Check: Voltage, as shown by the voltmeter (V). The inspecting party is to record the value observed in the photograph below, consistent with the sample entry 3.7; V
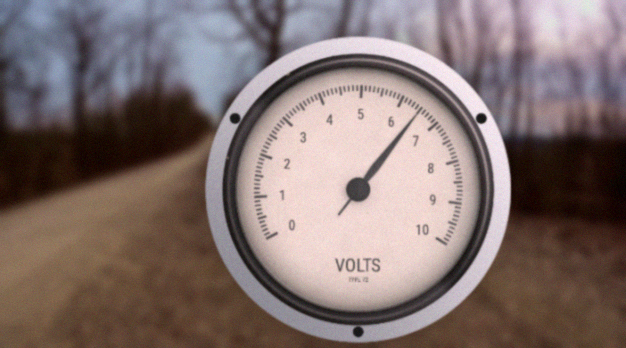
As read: 6.5; V
